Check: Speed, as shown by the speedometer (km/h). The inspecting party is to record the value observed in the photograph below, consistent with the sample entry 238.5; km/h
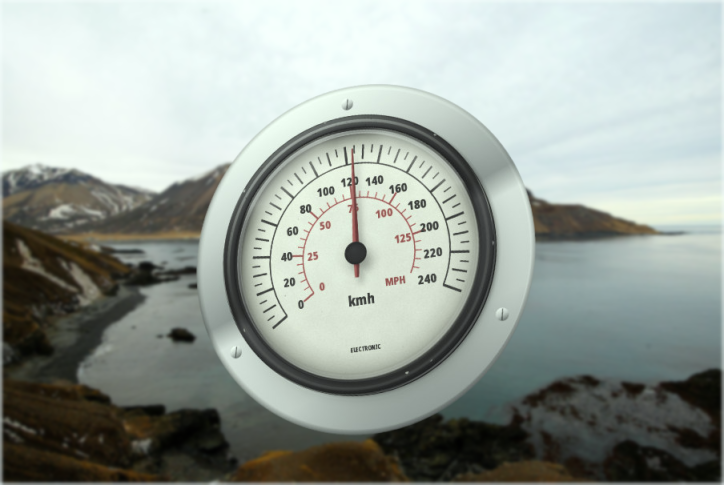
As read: 125; km/h
